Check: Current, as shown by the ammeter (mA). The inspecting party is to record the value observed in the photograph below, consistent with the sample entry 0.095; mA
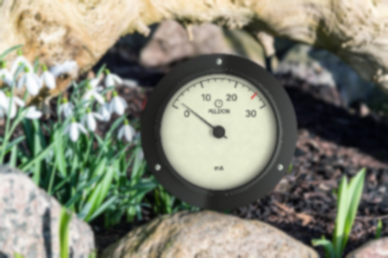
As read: 2; mA
